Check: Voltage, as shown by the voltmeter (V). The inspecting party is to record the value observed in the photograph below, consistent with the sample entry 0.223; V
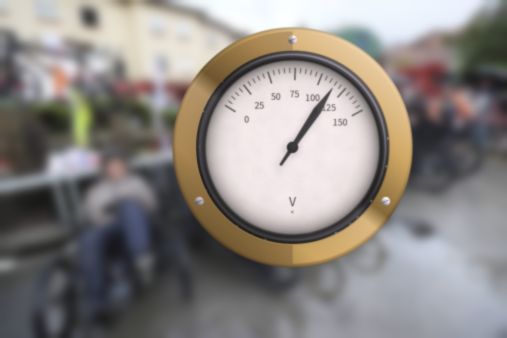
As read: 115; V
